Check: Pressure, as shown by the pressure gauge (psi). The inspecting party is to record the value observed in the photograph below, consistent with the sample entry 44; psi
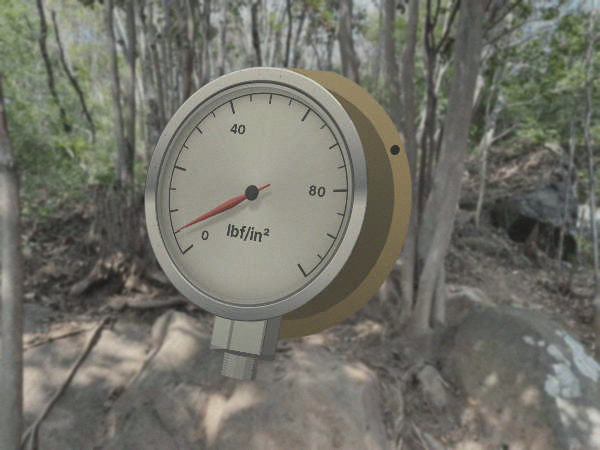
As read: 5; psi
